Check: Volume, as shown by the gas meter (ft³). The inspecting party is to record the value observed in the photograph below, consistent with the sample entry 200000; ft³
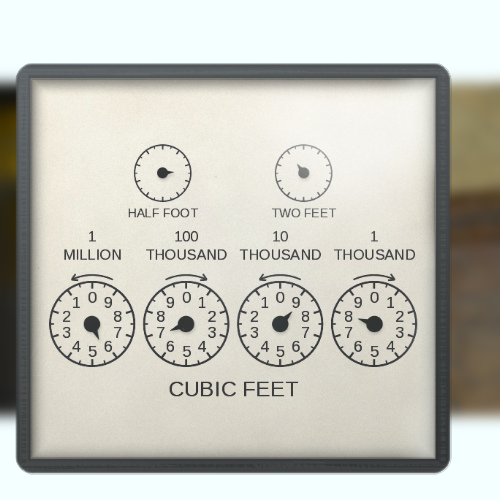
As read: 568800; ft³
